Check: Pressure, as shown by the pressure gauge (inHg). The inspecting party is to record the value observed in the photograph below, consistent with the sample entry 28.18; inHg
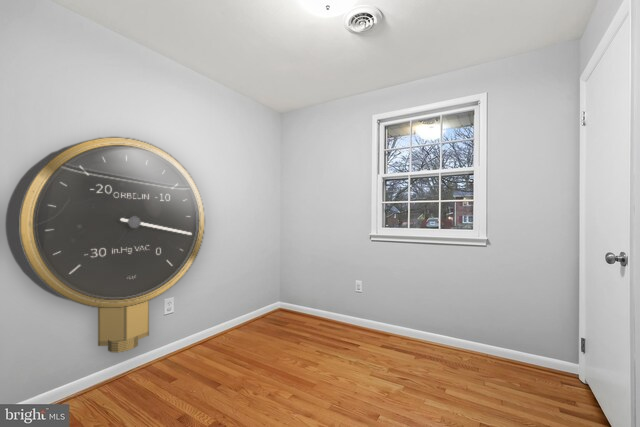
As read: -4; inHg
